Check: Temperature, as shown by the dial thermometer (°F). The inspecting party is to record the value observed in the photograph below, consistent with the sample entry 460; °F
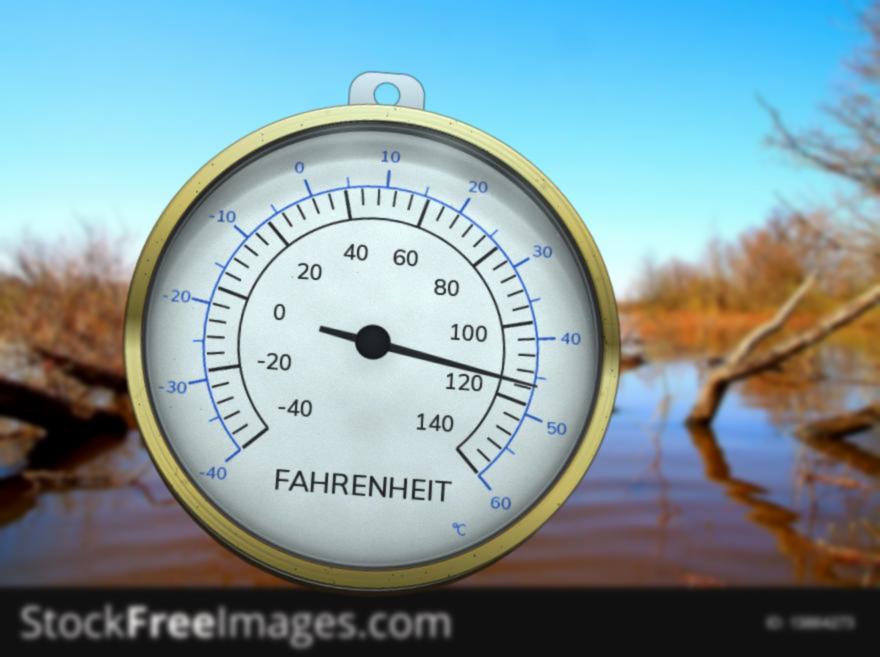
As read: 116; °F
